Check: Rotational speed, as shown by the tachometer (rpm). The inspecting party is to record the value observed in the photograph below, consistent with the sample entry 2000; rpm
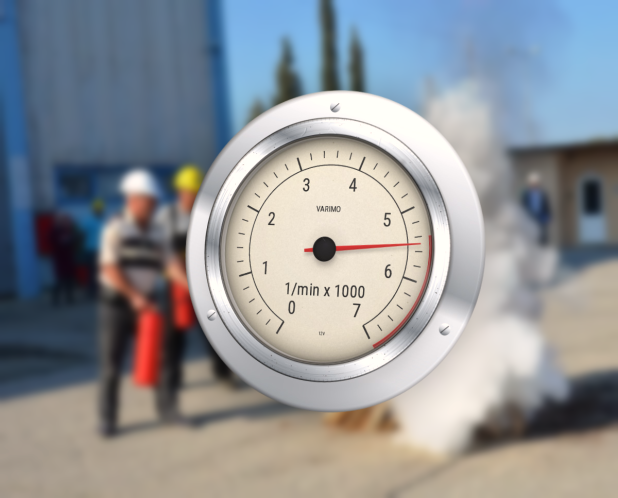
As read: 5500; rpm
